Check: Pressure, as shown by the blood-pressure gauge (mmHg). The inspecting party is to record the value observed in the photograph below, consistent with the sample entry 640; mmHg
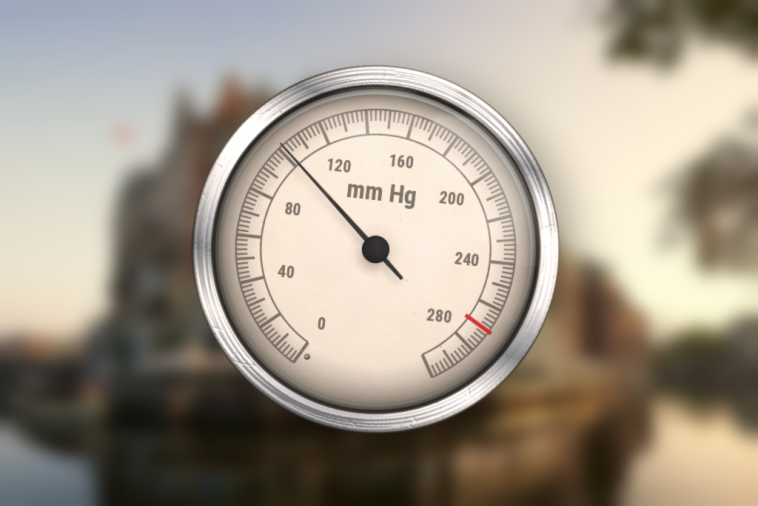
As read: 102; mmHg
